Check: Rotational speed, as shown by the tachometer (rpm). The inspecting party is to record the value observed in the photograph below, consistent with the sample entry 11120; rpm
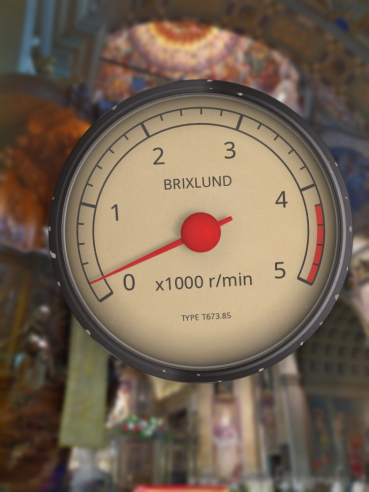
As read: 200; rpm
